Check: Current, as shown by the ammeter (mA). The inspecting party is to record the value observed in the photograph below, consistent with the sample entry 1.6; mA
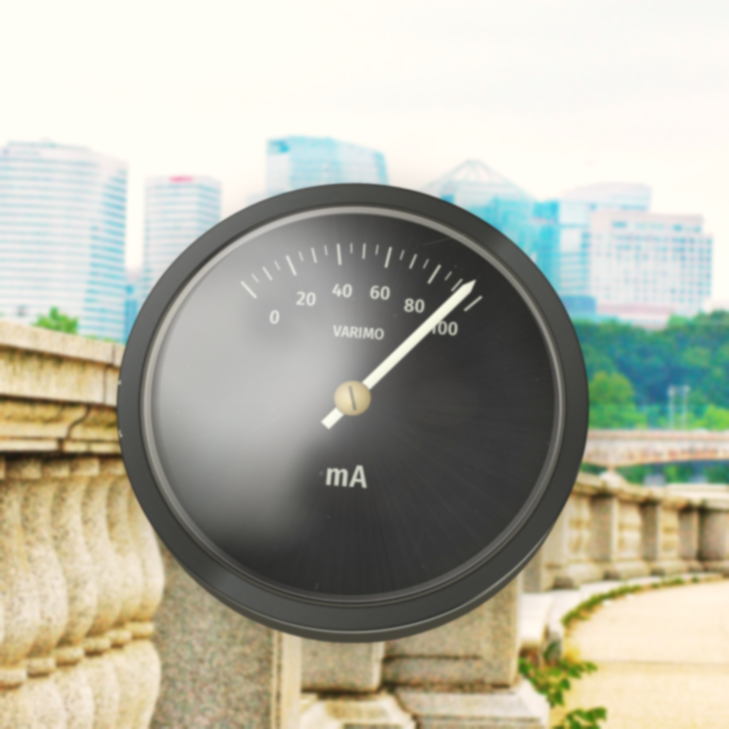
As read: 95; mA
